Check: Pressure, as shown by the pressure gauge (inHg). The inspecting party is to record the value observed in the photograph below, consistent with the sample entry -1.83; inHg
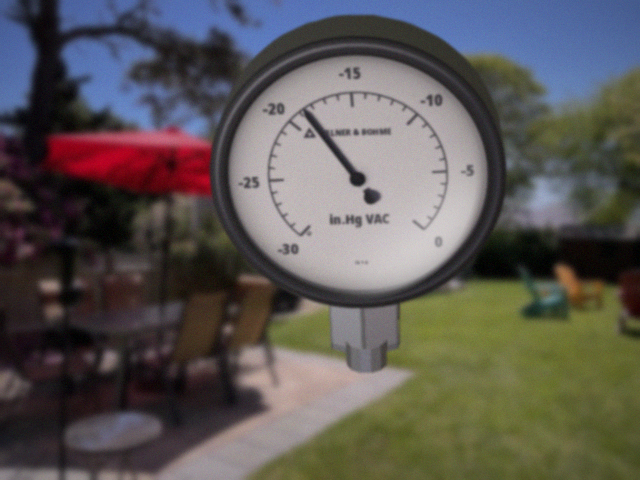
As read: -18.5; inHg
